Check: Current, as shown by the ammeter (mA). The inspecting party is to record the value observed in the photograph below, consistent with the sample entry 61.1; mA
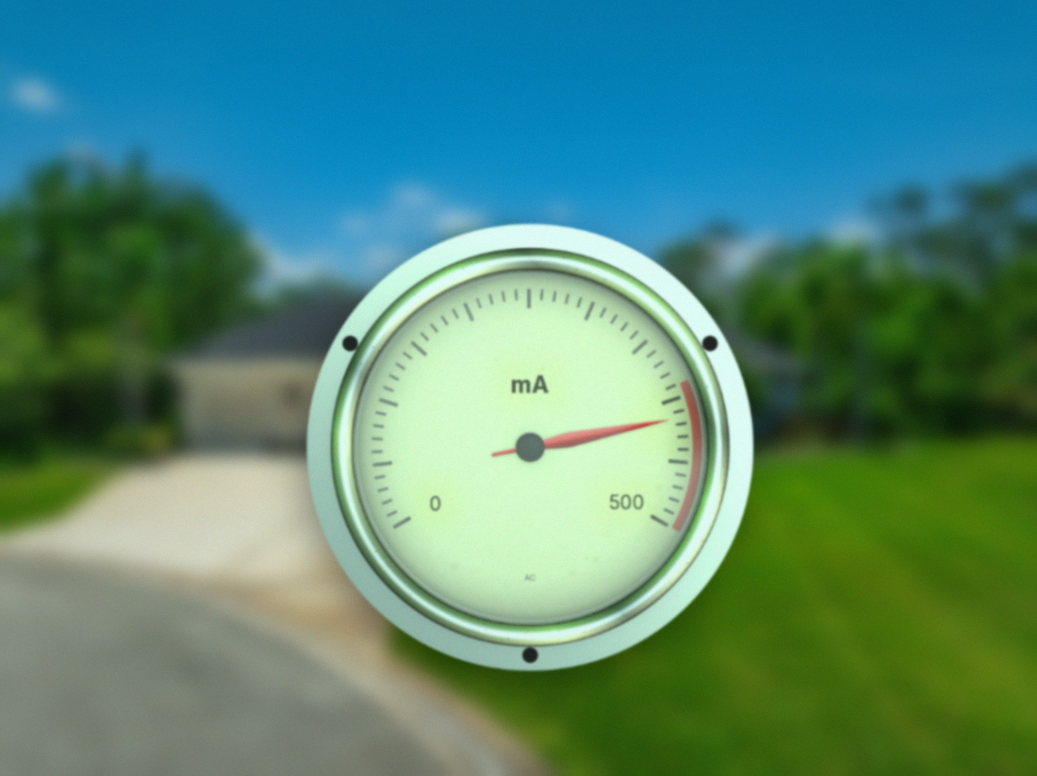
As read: 415; mA
